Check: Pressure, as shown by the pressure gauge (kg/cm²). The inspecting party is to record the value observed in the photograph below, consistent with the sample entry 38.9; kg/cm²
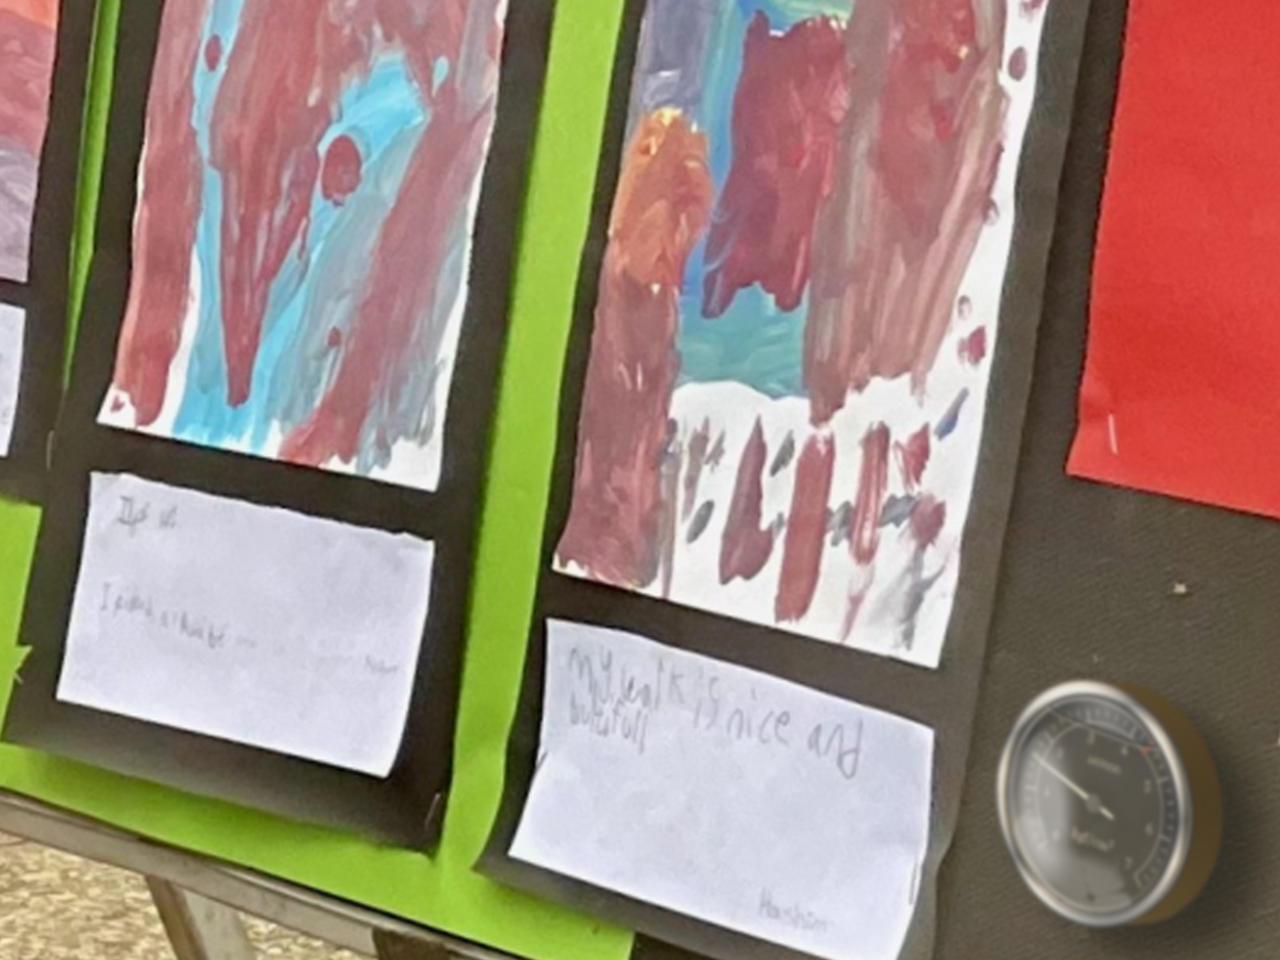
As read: 1.6; kg/cm²
